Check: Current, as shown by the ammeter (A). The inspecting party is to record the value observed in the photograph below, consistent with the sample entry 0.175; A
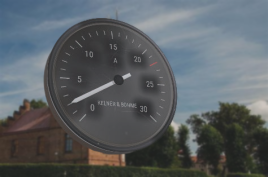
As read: 2; A
